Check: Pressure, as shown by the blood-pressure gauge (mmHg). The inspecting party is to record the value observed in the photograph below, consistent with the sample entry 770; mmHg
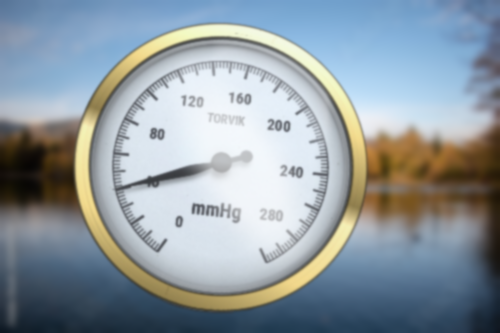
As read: 40; mmHg
